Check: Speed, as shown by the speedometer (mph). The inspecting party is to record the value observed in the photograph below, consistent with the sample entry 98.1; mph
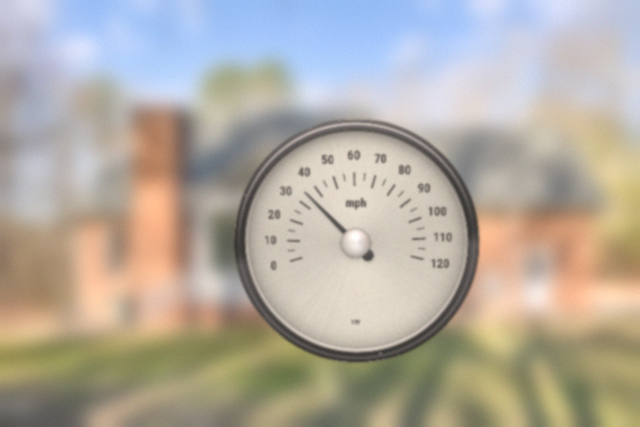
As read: 35; mph
